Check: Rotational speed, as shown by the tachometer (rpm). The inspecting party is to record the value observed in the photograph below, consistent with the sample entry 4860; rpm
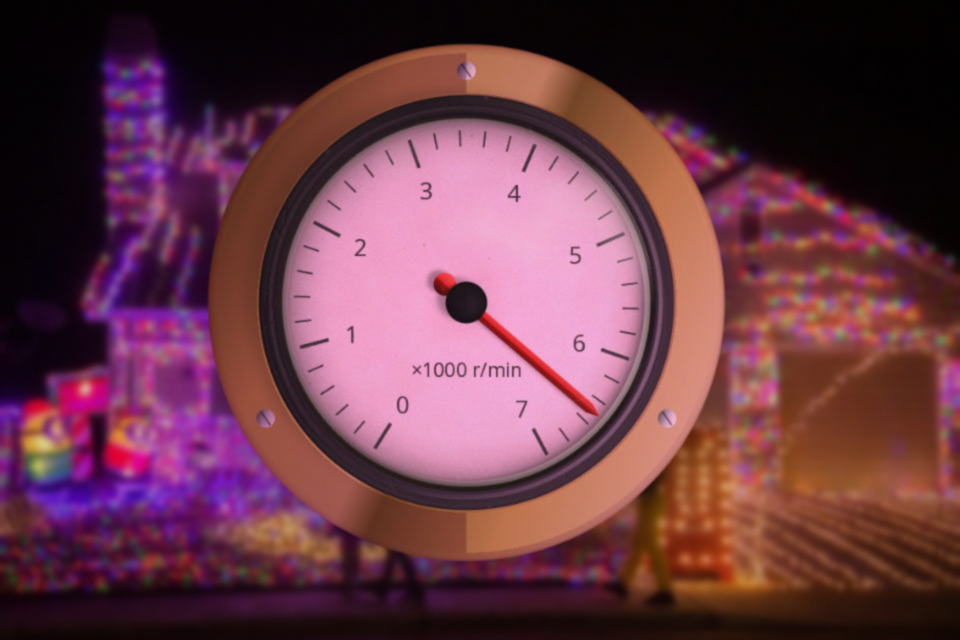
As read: 6500; rpm
